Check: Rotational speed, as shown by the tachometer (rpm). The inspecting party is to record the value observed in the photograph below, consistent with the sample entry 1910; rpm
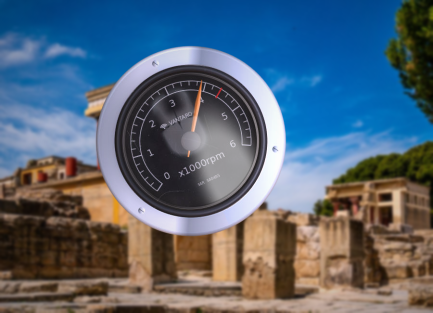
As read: 3900; rpm
